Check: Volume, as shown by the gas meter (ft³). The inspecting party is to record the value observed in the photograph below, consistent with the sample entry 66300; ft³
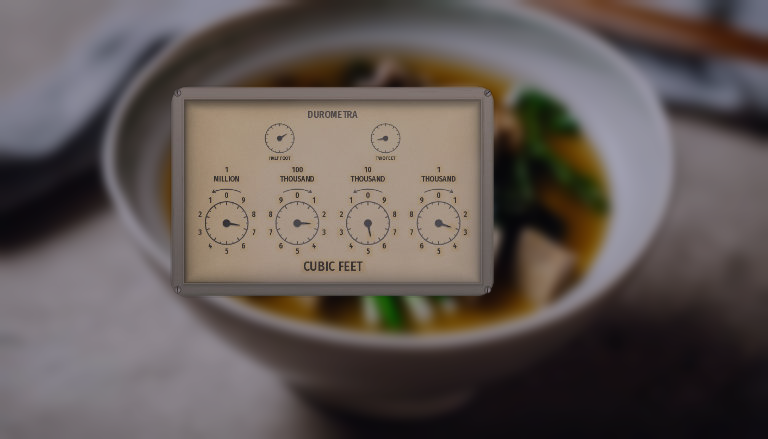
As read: 725300; ft³
